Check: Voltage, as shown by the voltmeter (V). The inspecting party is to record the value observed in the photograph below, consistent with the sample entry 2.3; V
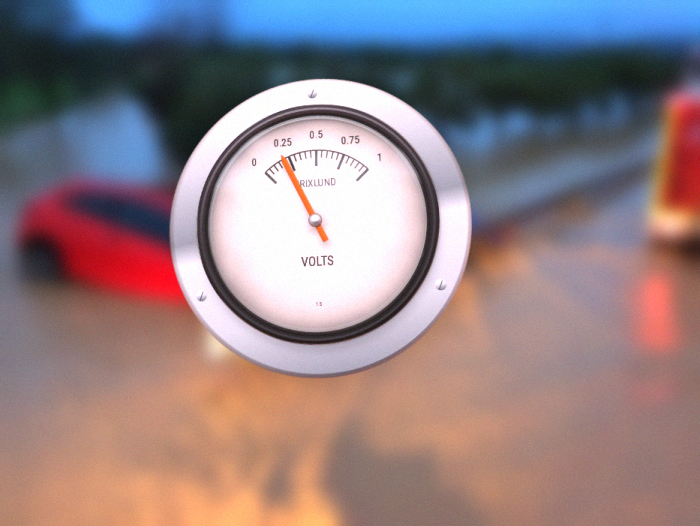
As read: 0.2; V
